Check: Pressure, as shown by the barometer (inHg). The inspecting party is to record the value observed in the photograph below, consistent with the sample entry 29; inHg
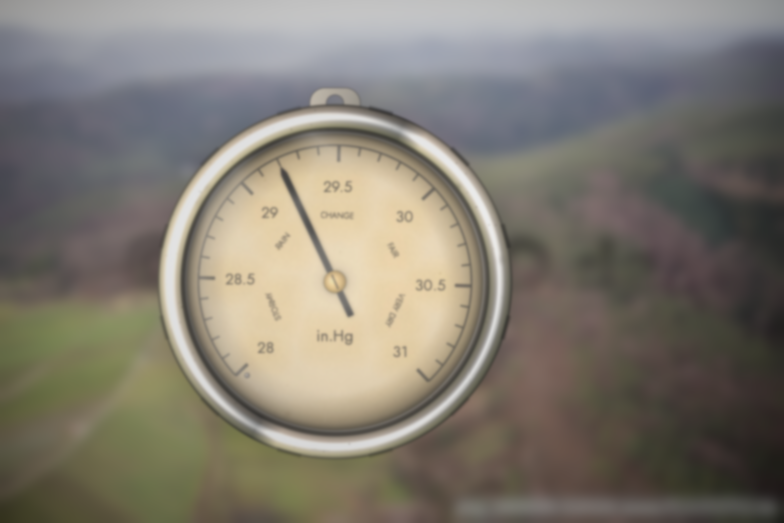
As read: 29.2; inHg
